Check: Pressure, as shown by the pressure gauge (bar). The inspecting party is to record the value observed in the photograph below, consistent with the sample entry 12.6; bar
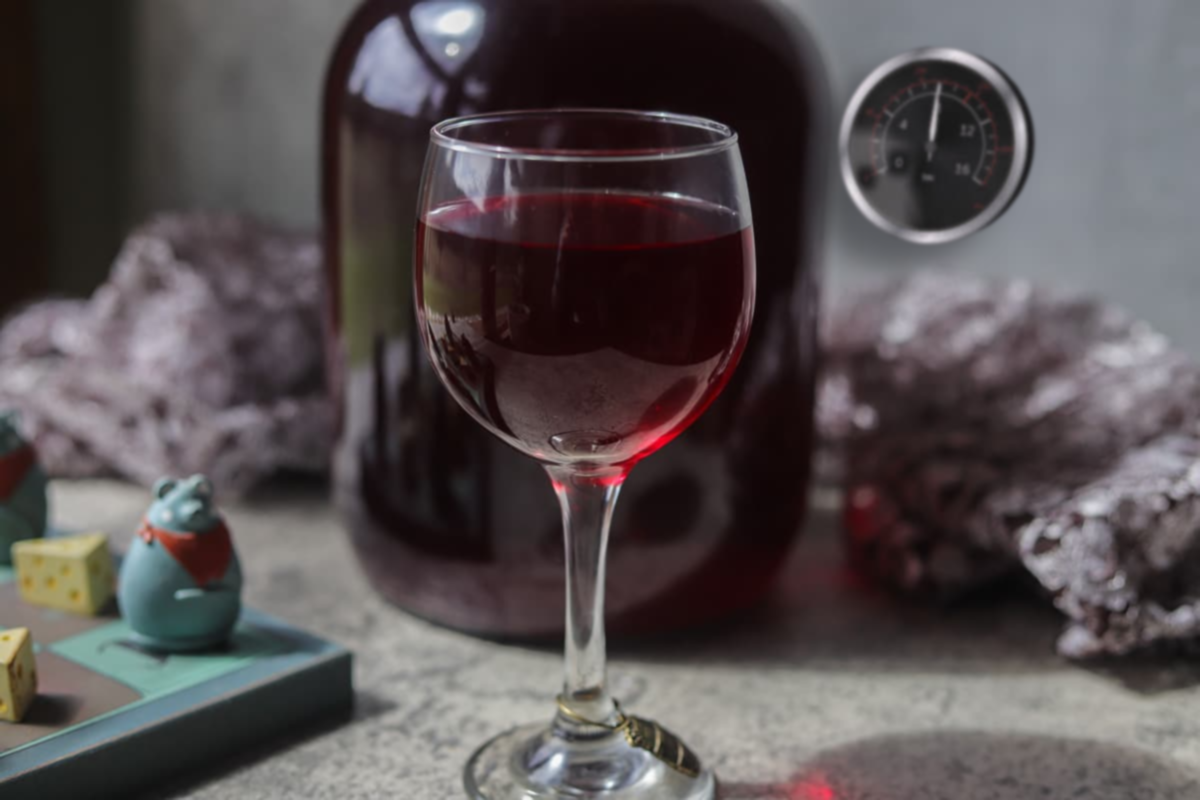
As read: 8; bar
